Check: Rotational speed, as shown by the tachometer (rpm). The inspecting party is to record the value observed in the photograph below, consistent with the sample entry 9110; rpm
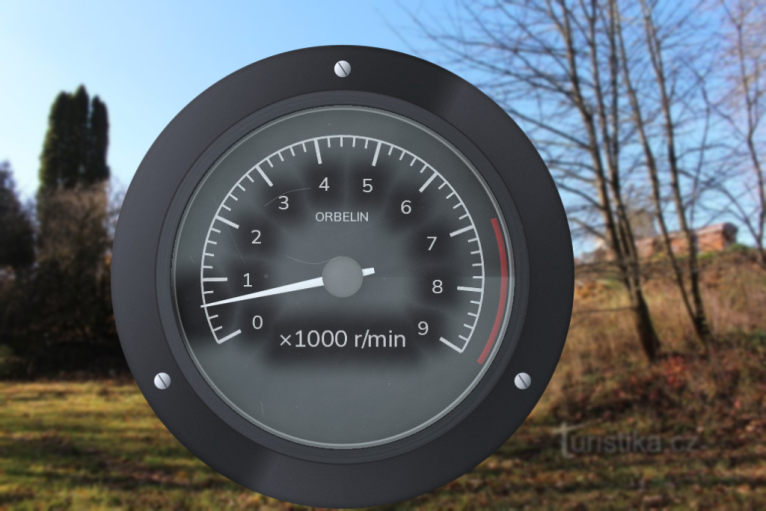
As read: 600; rpm
